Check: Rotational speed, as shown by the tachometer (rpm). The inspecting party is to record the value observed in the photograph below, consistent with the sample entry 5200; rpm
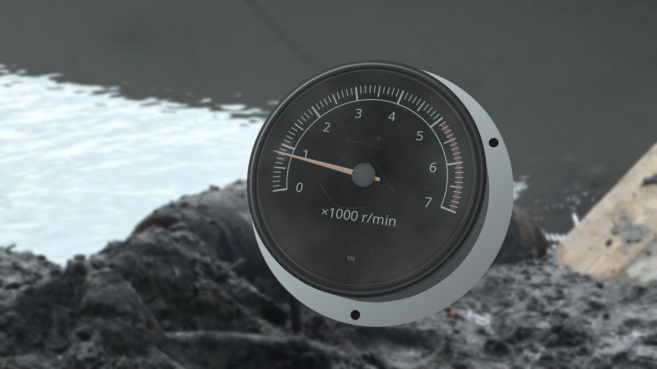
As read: 800; rpm
